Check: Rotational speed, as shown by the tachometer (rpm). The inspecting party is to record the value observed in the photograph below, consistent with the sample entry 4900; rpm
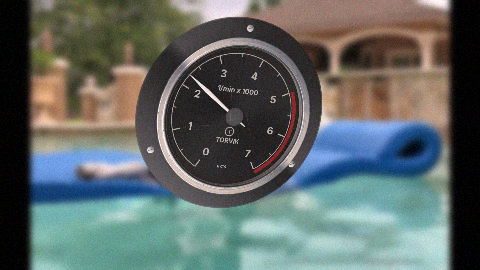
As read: 2250; rpm
